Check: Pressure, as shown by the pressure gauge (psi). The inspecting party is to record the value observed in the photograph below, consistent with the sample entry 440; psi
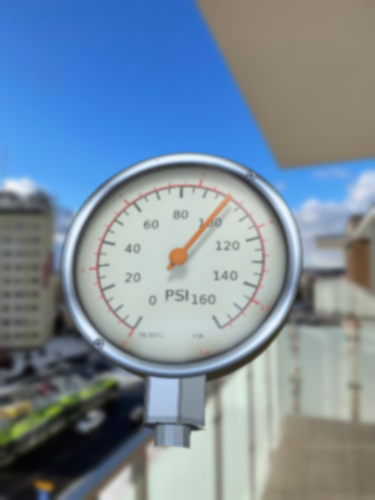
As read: 100; psi
